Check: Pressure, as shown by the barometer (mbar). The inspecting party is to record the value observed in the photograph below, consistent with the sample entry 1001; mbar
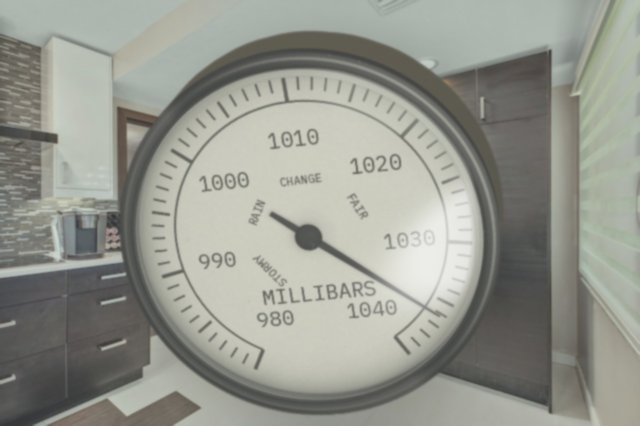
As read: 1036; mbar
